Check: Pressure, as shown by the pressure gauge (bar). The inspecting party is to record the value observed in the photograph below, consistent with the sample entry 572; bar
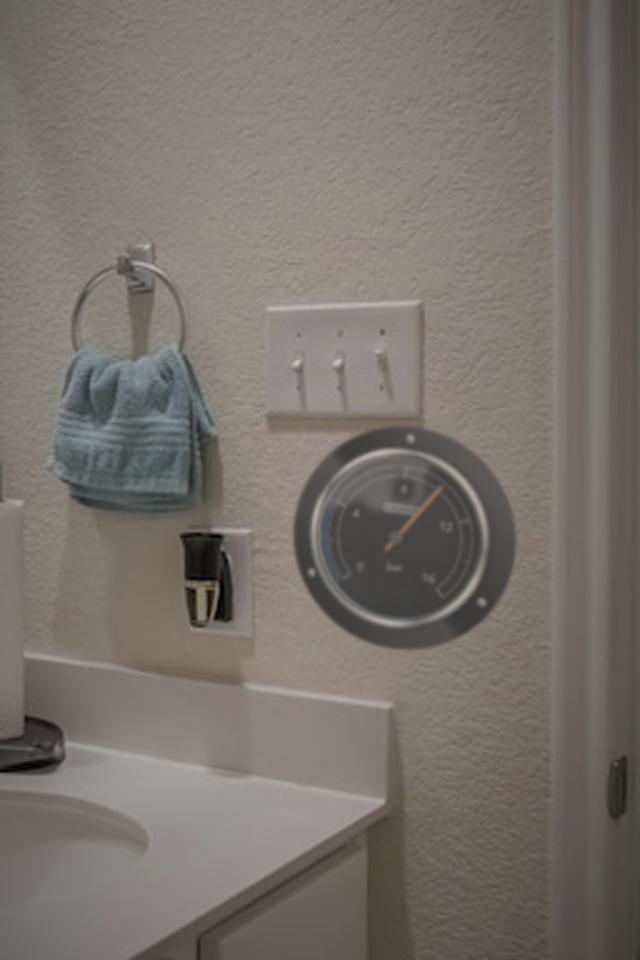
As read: 10; bar
